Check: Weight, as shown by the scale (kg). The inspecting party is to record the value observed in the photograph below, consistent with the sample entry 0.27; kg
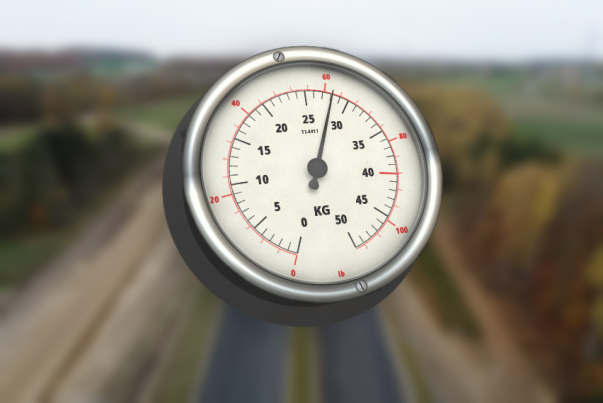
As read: 28; kg
